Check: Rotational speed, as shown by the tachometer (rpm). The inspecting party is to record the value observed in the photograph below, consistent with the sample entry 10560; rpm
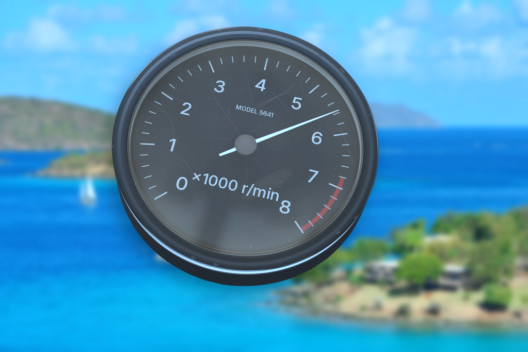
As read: 5600; rpm
